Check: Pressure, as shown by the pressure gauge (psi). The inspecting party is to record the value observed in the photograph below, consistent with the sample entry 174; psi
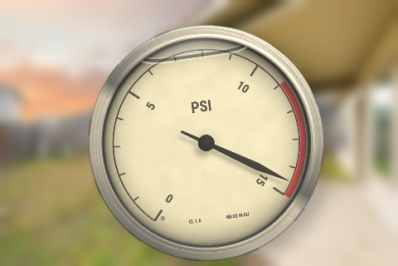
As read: 14.5; psi
